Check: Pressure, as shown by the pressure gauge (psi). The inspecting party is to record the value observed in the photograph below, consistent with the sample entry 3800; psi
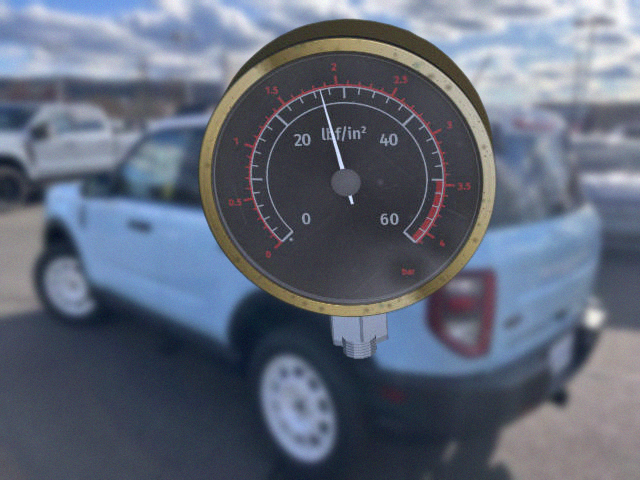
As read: 27; psi
